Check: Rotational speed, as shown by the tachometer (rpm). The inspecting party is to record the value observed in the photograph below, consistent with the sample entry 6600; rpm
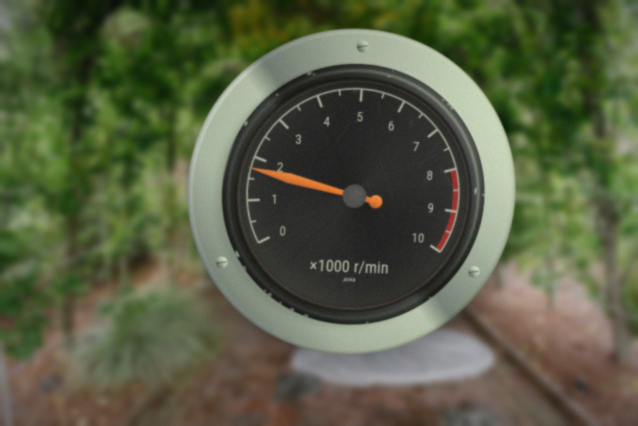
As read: 1750; rpm
